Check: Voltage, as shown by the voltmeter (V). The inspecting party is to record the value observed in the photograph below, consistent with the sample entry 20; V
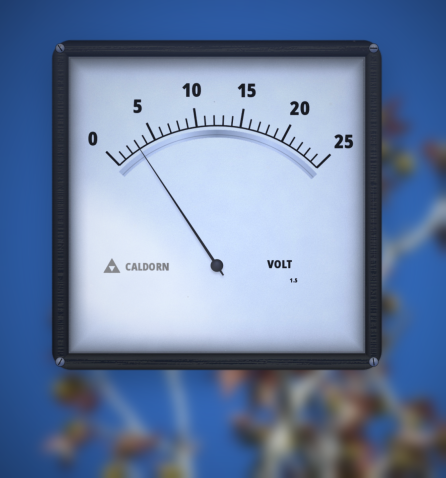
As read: 3; V
